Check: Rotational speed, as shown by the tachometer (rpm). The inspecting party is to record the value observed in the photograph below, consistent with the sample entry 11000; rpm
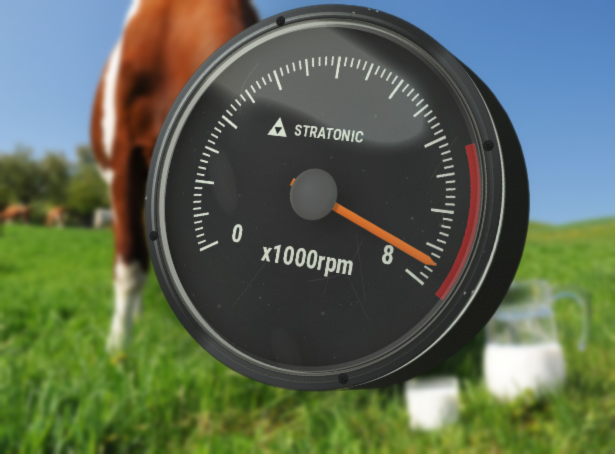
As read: 7700; rpm
